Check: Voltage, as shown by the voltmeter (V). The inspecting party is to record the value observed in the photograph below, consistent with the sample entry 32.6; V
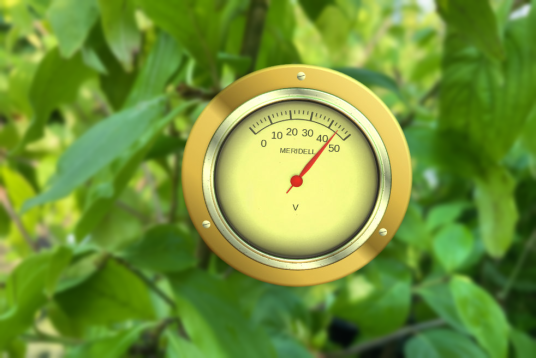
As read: 44; V
